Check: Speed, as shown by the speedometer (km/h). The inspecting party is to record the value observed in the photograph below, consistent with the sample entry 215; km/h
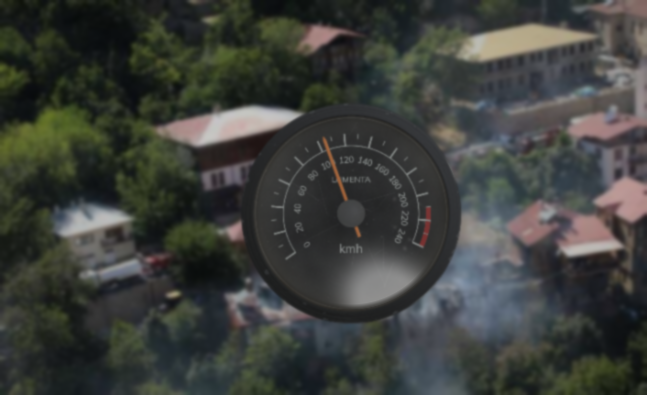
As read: 105; km/h
